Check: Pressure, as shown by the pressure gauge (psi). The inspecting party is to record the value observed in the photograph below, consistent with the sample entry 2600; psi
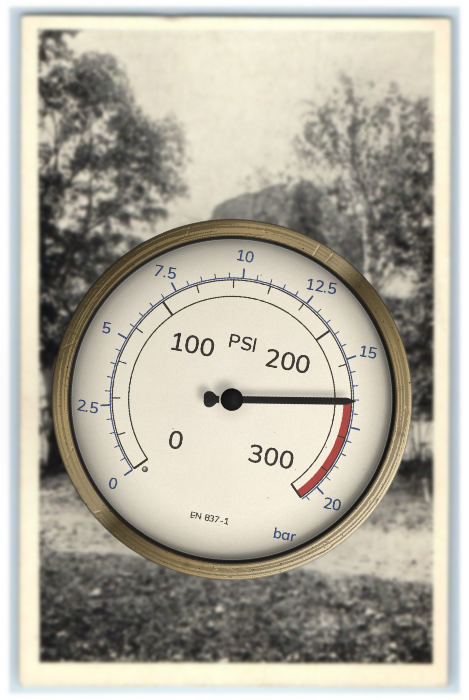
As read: 240; psi
